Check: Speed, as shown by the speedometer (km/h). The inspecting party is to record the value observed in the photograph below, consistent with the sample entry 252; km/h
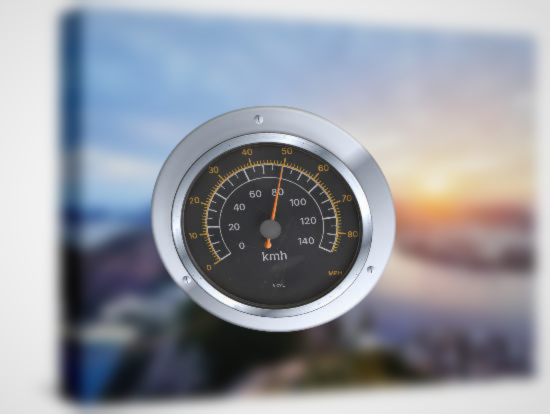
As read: 80; km/h
